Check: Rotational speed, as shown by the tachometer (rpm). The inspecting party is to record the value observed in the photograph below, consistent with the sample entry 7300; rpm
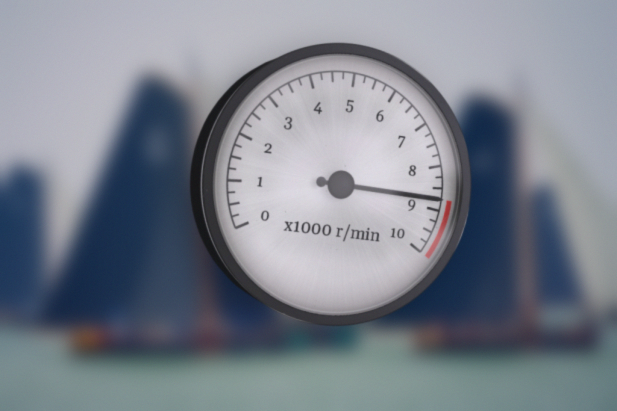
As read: 8750; rpm
